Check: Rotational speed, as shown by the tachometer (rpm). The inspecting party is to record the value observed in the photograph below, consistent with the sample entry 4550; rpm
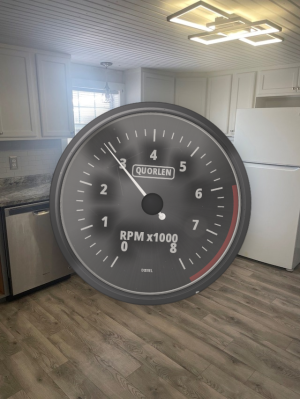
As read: 2900; rpm
